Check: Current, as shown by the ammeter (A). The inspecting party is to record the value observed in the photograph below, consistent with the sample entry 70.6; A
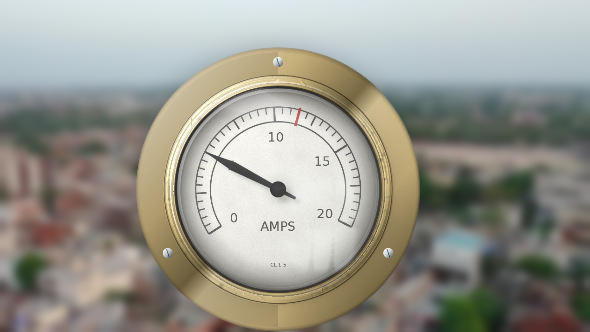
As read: 5; A
